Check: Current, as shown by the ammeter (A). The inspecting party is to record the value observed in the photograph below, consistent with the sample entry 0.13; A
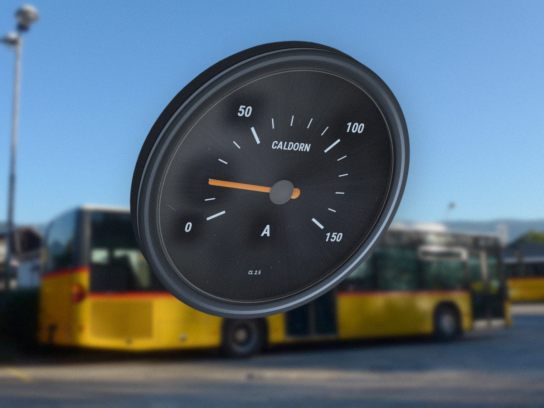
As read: 20; A
